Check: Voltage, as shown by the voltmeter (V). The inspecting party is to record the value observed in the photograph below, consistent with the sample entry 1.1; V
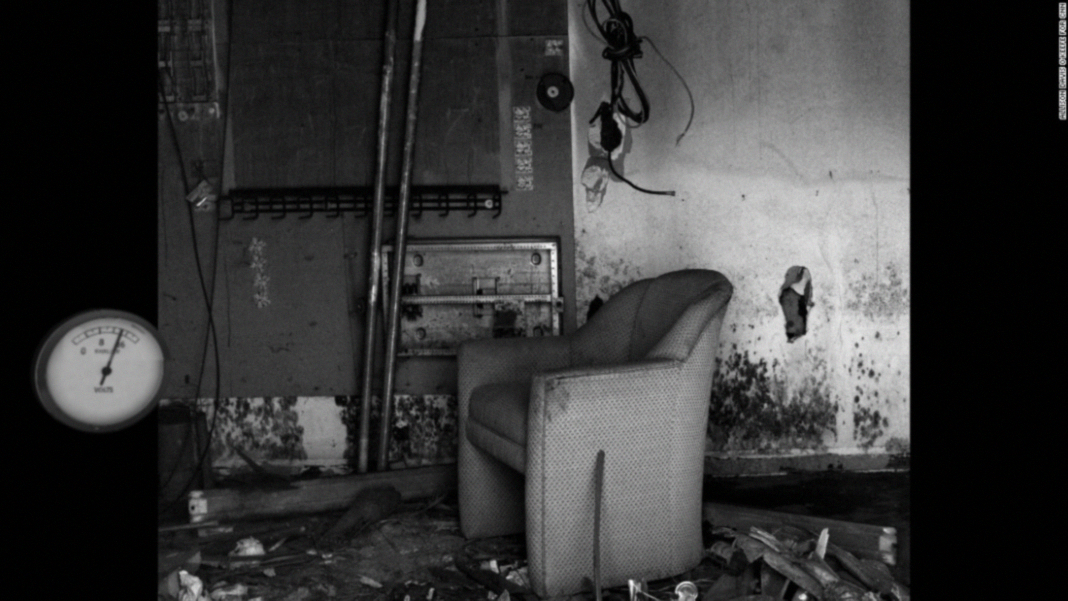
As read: 14; V
